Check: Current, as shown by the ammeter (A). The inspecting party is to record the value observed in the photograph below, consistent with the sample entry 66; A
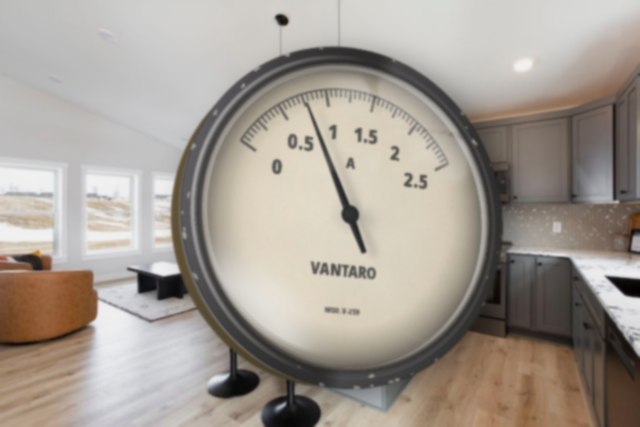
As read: 0.75; A
